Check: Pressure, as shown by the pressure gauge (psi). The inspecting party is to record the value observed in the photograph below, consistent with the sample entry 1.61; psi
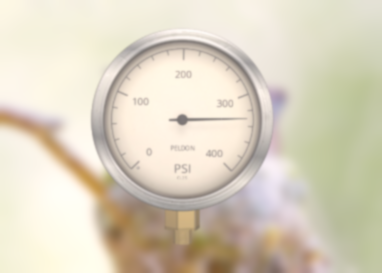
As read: 330; psi
